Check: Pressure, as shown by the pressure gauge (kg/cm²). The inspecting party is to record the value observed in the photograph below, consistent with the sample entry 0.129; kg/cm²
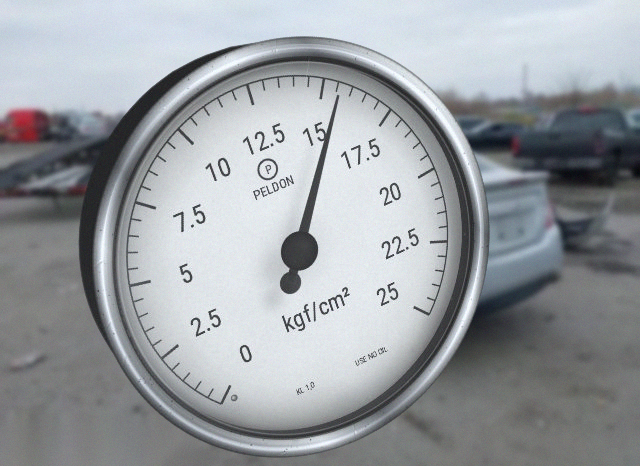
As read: 15.5; kg/cm²
